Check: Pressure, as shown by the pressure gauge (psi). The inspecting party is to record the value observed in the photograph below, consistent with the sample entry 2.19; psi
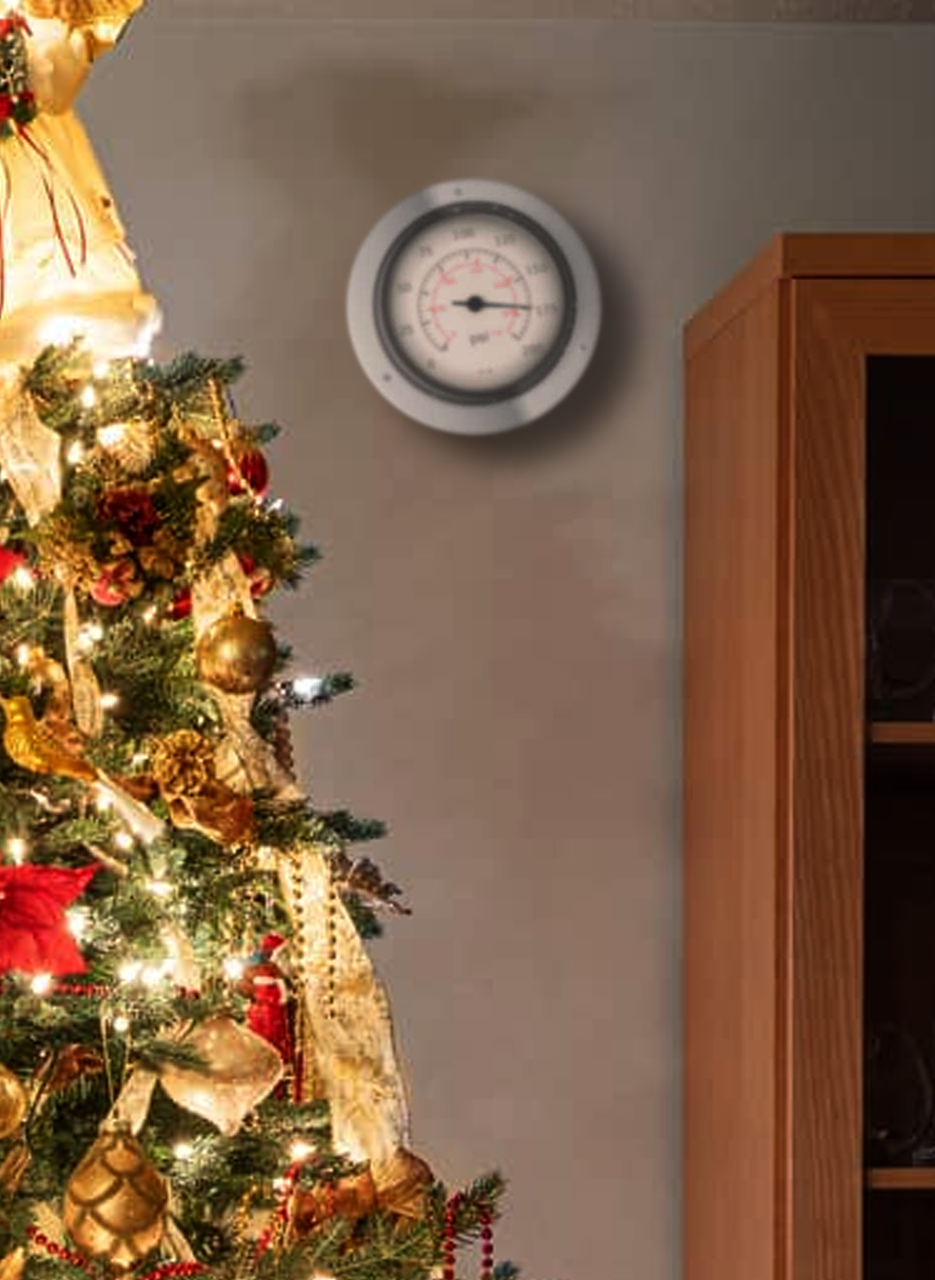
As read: 175; psi
